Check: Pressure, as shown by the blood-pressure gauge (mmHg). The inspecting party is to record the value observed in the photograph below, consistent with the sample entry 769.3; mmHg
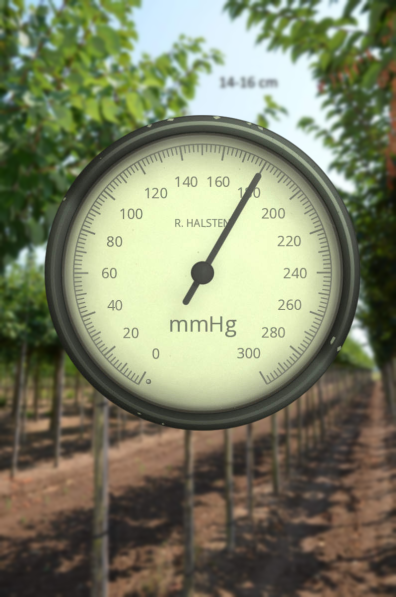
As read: 180; mmHg
